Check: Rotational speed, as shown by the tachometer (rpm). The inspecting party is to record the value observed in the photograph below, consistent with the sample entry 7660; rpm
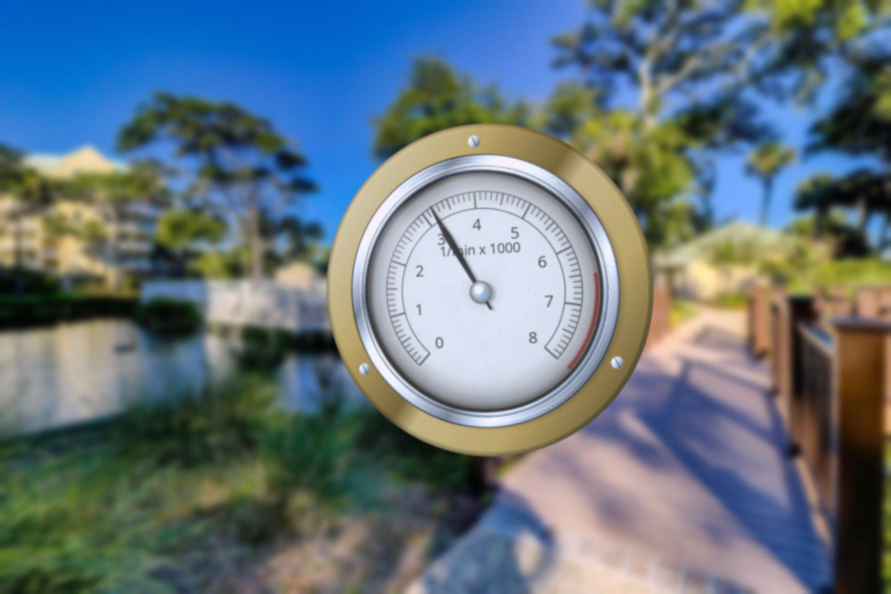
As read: 3200; rpm
